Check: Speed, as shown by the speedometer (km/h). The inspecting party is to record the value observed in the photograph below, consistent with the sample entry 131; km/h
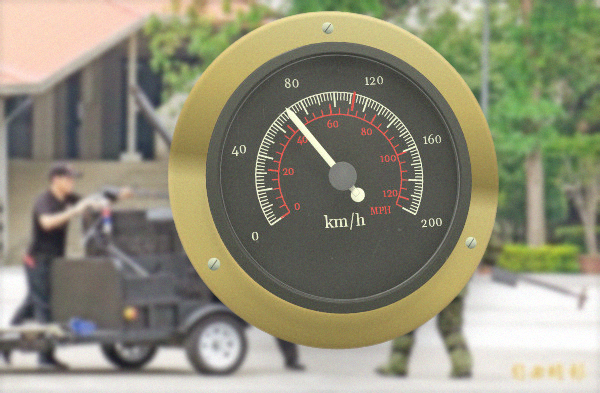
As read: 70; km/h
